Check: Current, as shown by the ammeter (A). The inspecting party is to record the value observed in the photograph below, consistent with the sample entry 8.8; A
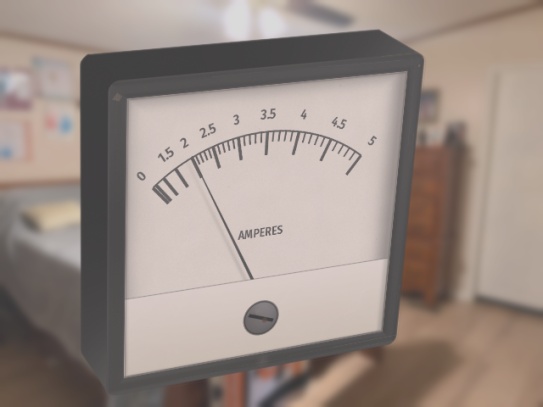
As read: 2; A
